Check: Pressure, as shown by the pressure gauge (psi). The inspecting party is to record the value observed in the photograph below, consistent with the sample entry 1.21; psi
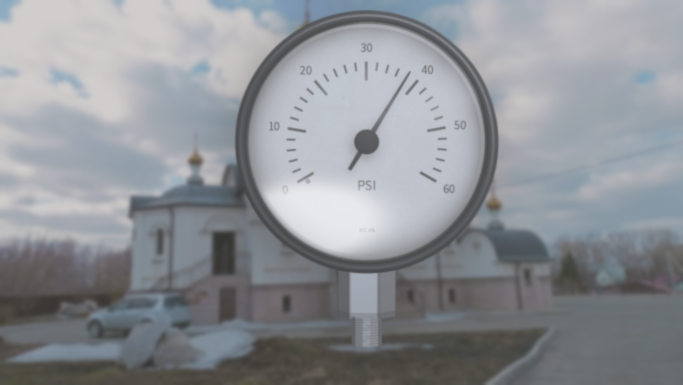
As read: 38; psi
